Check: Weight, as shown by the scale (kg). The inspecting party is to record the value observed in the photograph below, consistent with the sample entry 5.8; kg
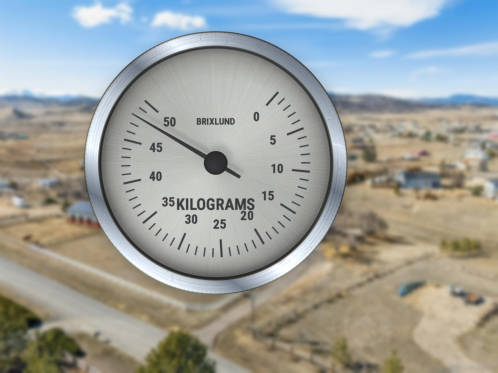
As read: 48; kg
